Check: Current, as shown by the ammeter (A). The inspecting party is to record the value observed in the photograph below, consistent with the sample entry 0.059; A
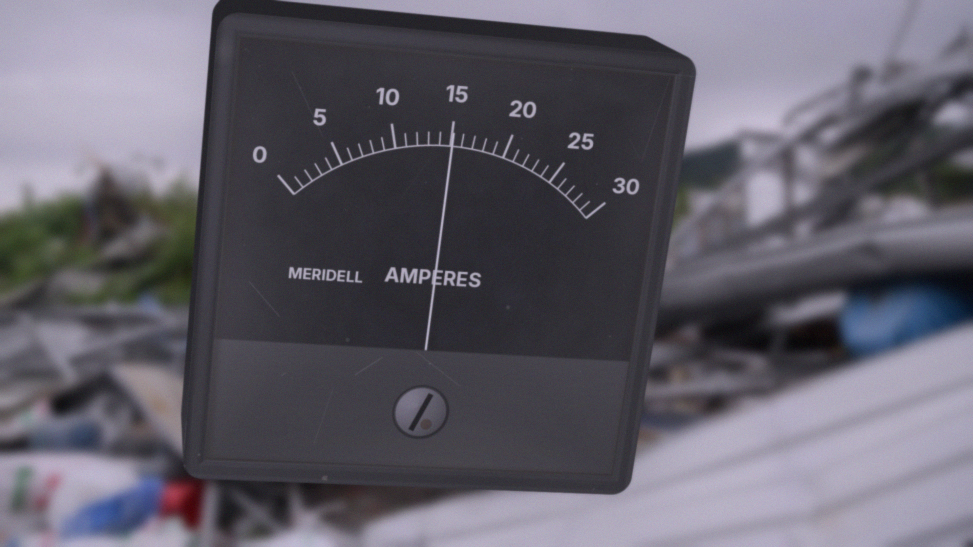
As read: 15; A
